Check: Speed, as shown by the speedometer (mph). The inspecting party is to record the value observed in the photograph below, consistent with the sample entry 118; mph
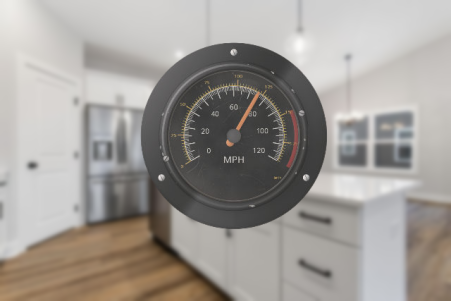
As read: 75; mph
